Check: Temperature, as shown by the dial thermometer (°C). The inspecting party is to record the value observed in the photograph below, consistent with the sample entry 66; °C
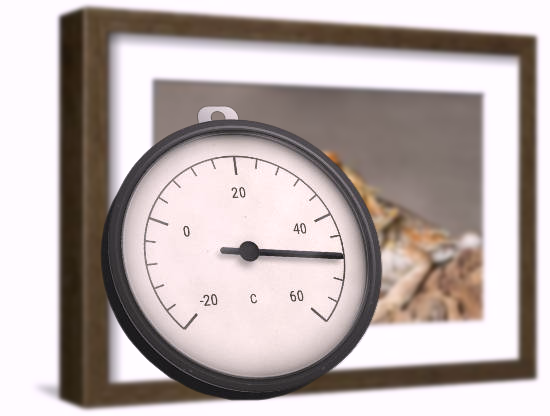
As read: 48; °C
